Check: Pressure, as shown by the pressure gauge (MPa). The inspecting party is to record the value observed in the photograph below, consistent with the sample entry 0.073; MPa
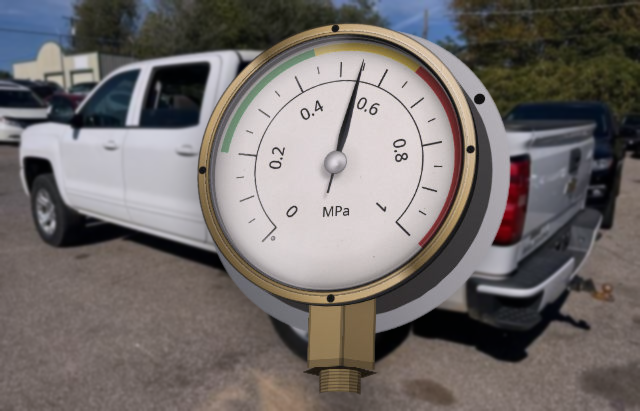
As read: 0.55; MPa
